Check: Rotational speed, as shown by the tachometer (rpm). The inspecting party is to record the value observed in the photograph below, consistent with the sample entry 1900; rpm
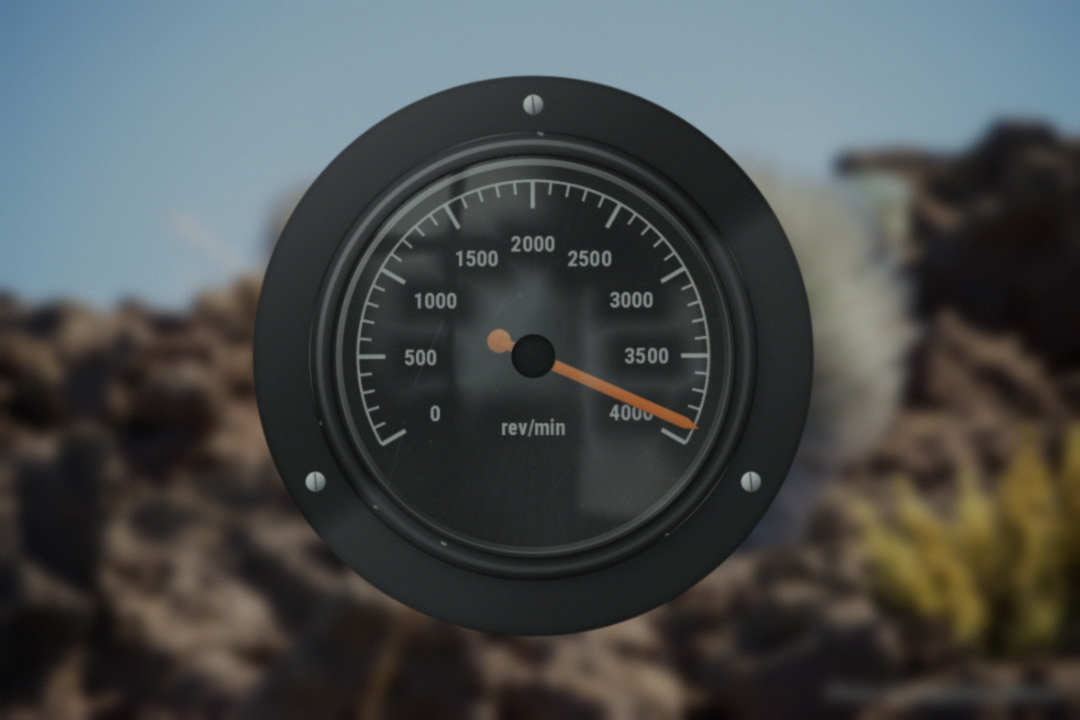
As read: 3900; rpm
